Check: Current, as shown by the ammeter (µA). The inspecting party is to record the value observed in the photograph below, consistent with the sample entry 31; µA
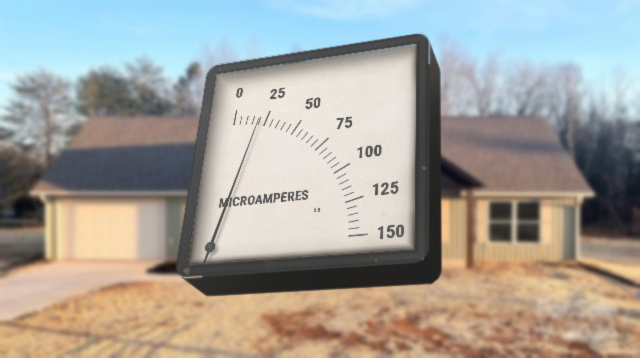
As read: 20; µA
